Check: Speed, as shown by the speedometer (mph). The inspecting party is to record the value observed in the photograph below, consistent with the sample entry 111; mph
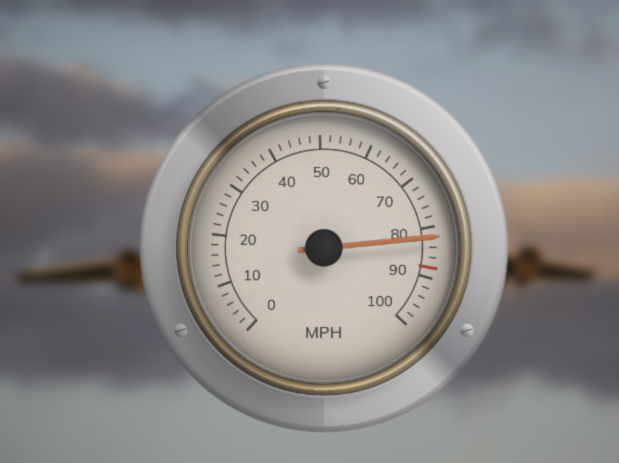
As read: 82; mph
